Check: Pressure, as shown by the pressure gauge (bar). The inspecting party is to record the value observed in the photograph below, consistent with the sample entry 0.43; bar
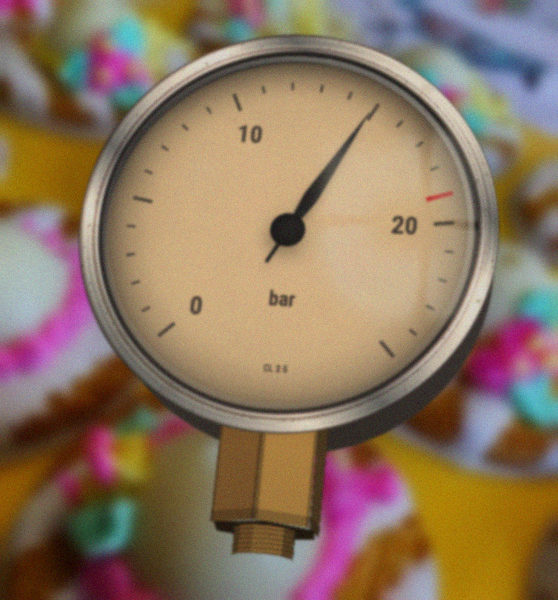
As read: 15; bar
